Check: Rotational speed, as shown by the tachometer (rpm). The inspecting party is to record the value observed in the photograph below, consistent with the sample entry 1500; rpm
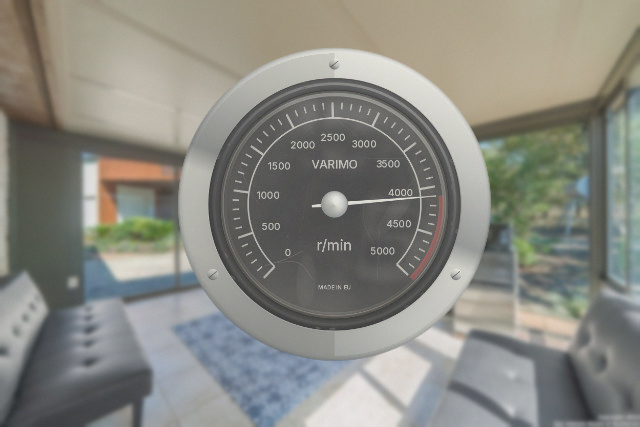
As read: 4100; rpm
